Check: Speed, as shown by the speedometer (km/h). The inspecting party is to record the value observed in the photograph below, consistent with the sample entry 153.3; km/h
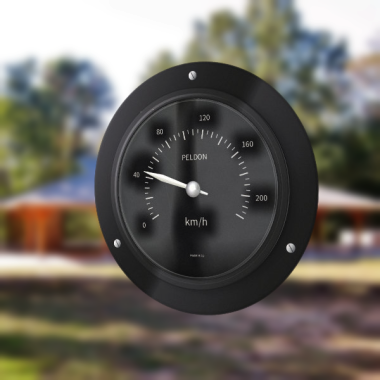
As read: 45; km/h
